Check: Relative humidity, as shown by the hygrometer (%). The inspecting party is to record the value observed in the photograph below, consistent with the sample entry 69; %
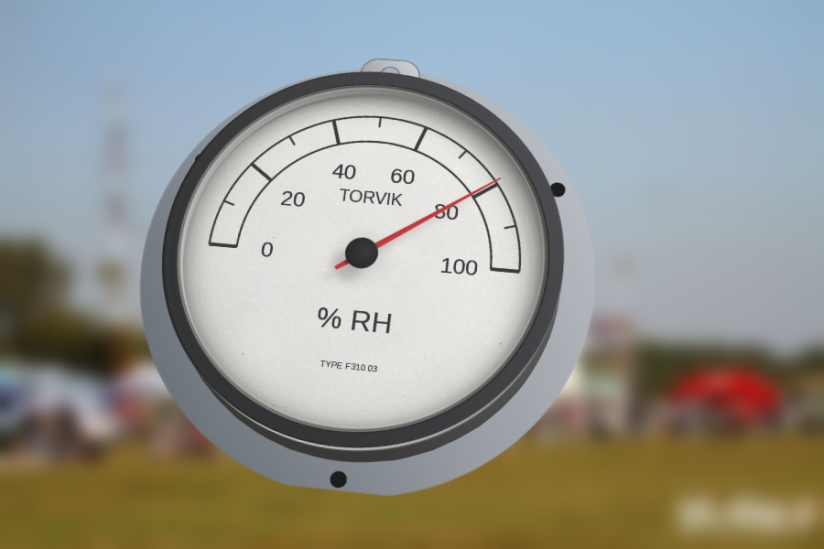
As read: 80; %
